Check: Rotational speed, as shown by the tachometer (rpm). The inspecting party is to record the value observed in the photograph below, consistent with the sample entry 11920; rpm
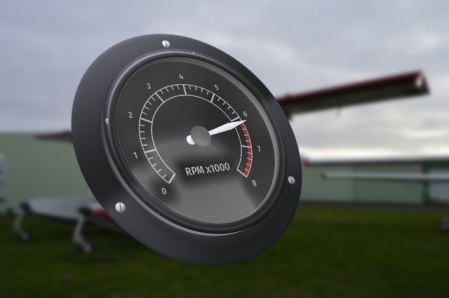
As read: 6200; rpm
